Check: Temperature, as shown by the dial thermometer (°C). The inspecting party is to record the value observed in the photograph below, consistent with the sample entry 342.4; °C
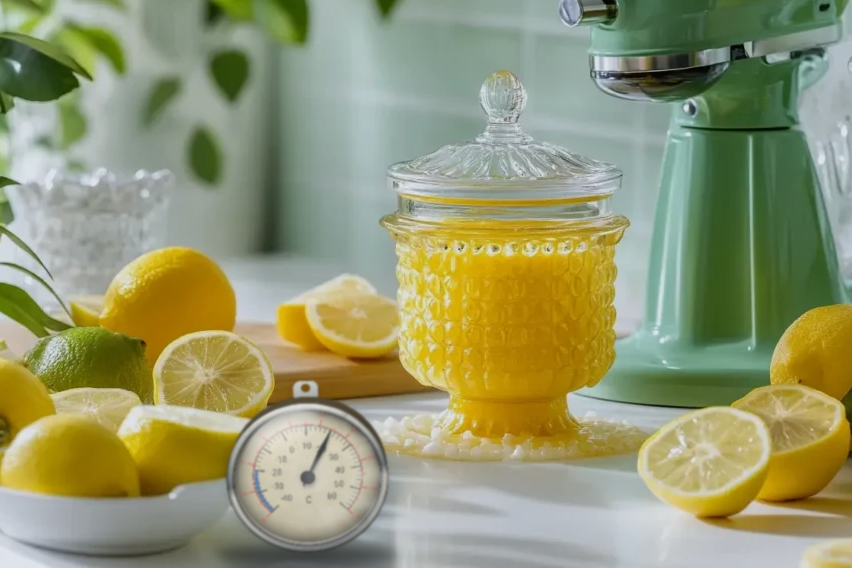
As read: 20; °C
